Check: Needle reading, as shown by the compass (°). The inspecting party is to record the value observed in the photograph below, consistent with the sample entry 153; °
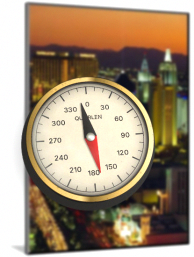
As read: 170; °
